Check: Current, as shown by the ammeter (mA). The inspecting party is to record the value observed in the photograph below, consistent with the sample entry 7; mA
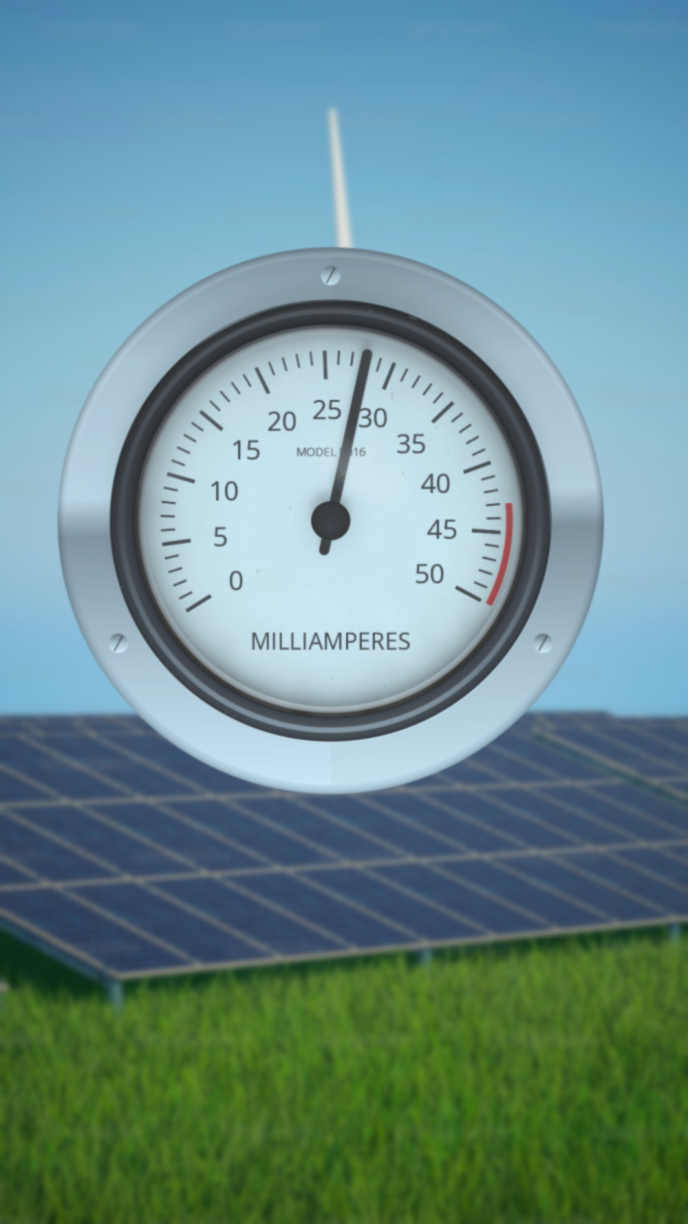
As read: 28; mA
